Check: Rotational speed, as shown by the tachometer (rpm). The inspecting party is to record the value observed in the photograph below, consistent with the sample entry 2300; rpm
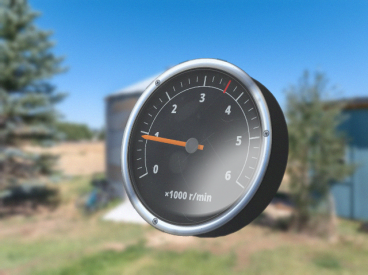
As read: 900; rpm
